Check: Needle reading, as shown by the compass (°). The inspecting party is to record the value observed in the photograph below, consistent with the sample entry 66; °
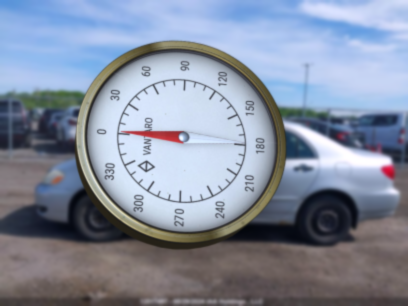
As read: 0; °
